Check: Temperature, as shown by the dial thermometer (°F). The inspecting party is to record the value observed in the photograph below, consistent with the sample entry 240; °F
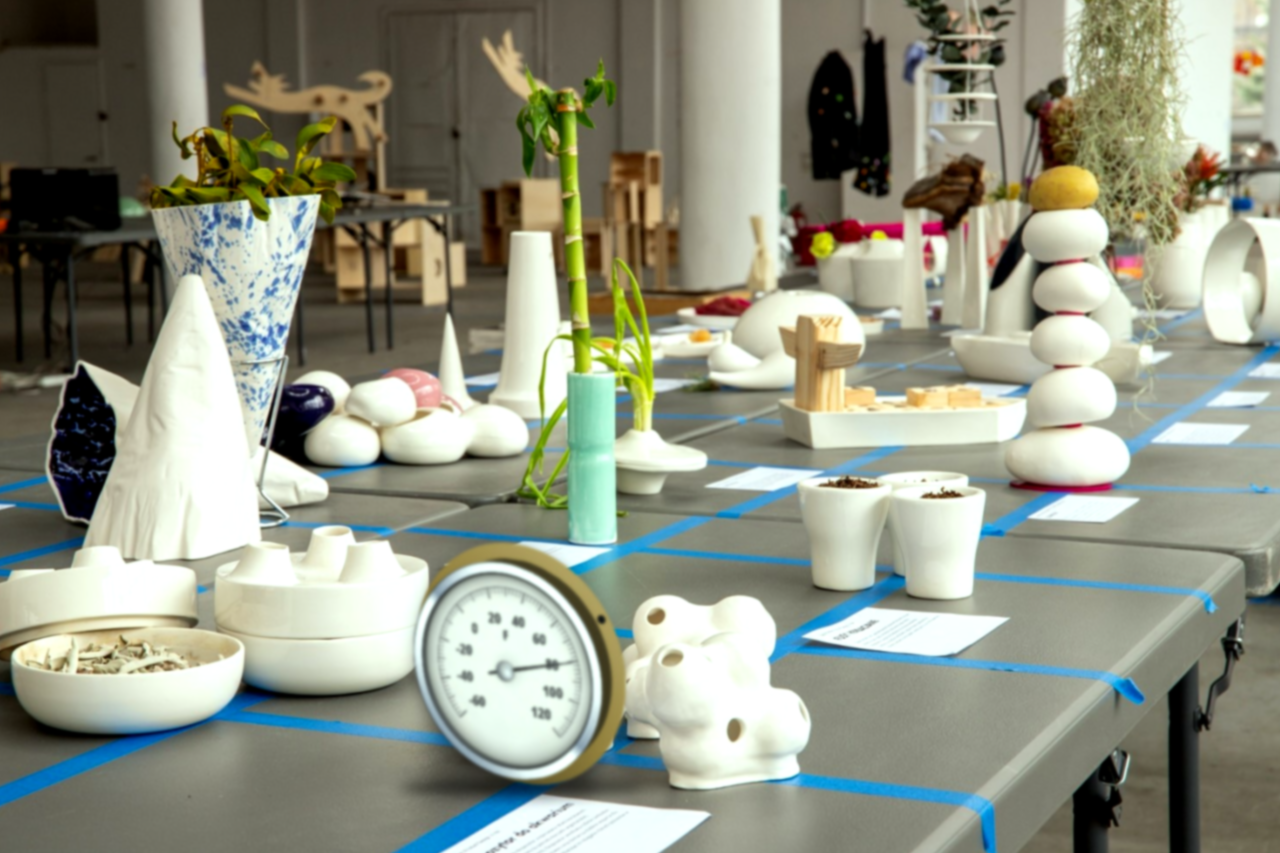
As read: 80; °F
